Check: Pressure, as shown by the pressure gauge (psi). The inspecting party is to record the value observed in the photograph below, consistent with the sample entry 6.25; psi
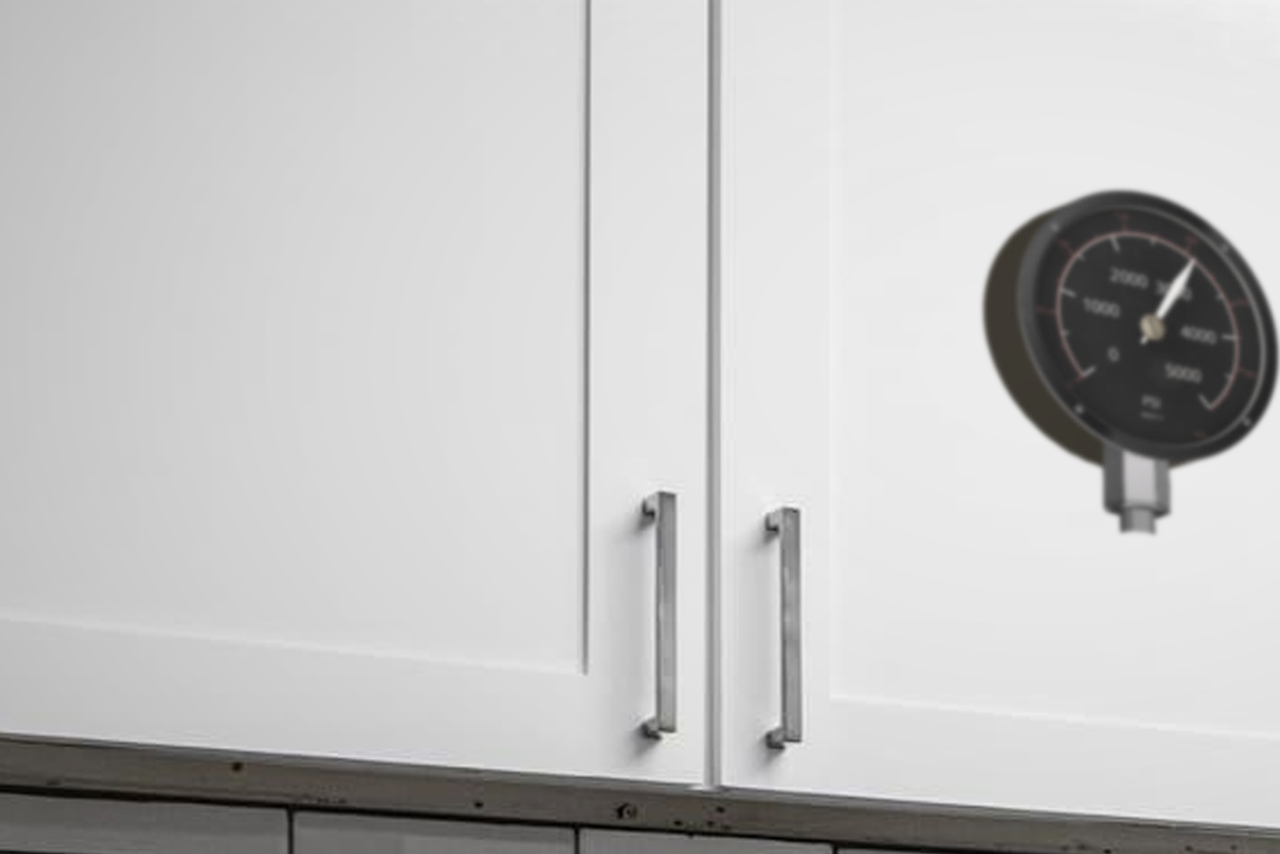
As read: 3000; psi
